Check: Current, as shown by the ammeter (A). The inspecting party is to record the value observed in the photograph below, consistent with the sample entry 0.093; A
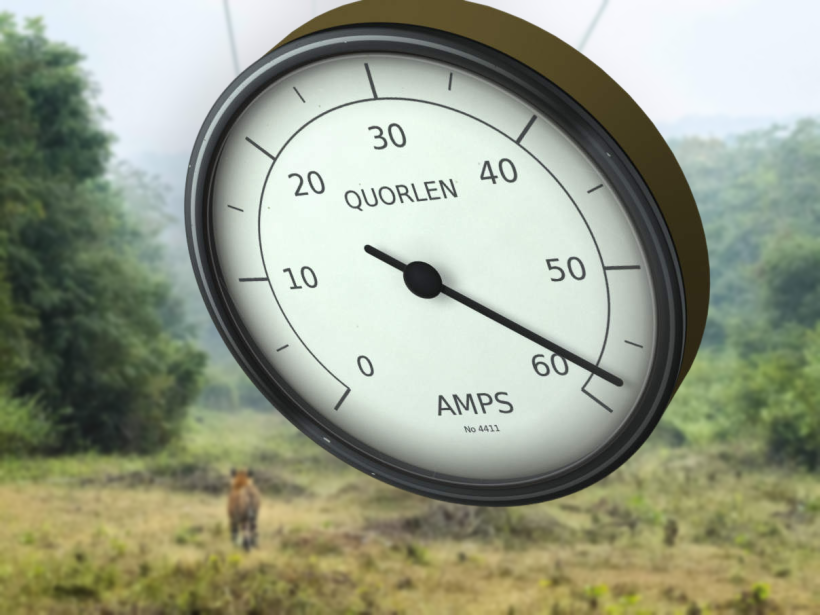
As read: 57.5; A
